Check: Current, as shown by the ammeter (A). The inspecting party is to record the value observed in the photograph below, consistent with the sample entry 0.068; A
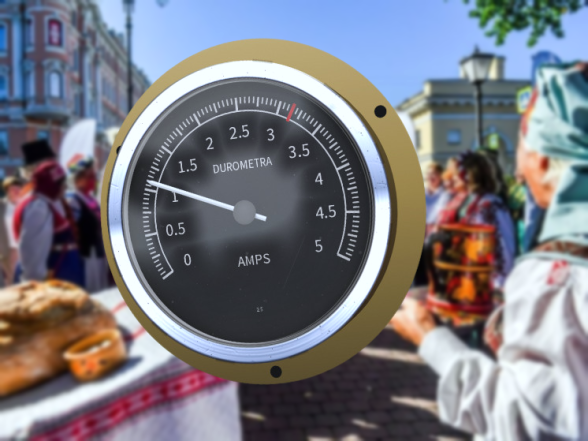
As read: 1.1; A
